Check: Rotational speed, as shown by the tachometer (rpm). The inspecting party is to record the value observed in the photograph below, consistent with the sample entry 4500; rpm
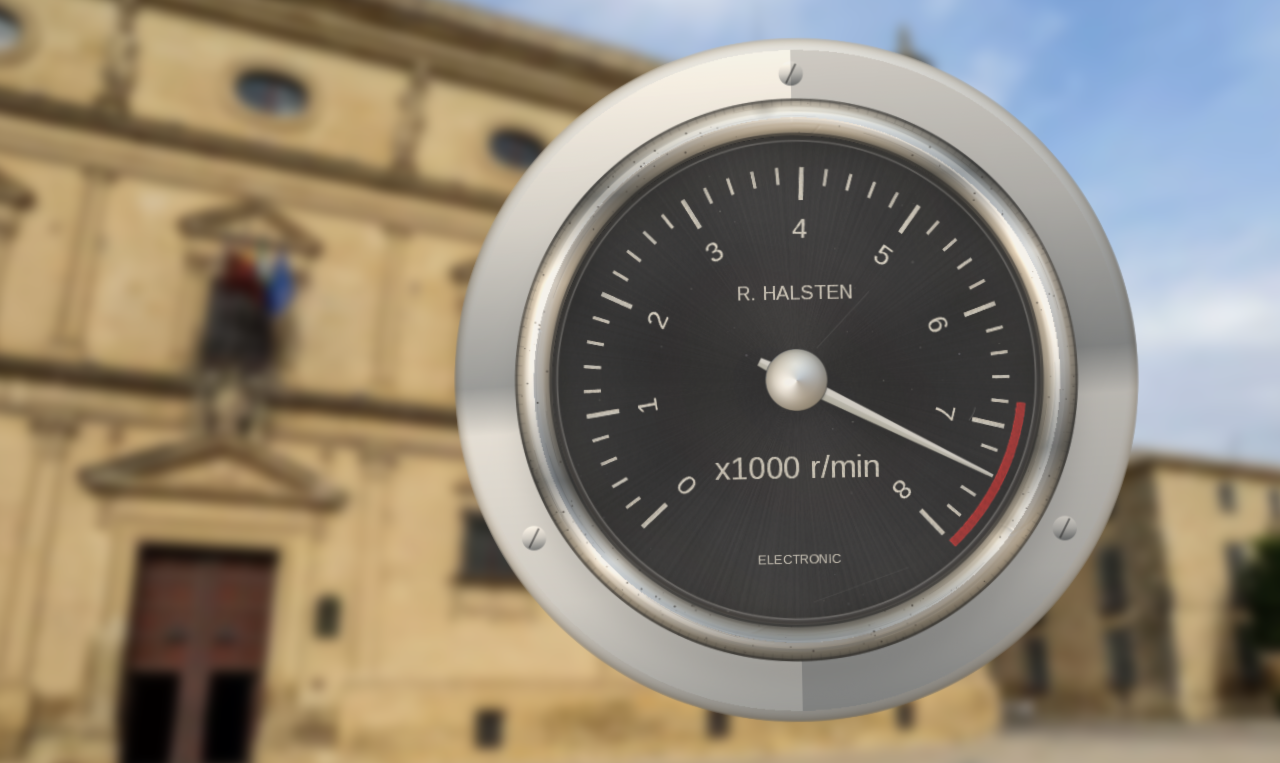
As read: 7400; rpm
